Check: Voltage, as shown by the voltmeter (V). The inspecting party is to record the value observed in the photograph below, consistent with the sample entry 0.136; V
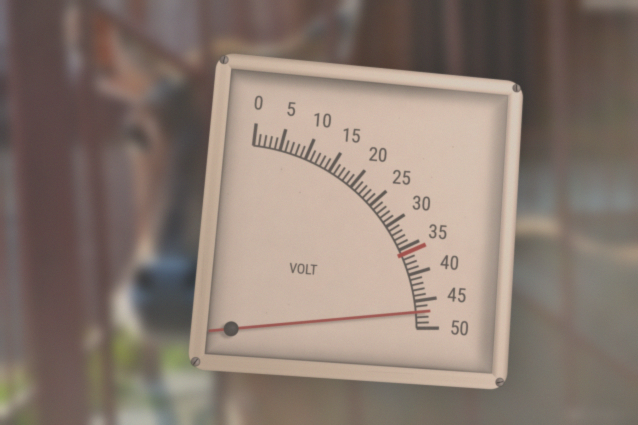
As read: 47; V
